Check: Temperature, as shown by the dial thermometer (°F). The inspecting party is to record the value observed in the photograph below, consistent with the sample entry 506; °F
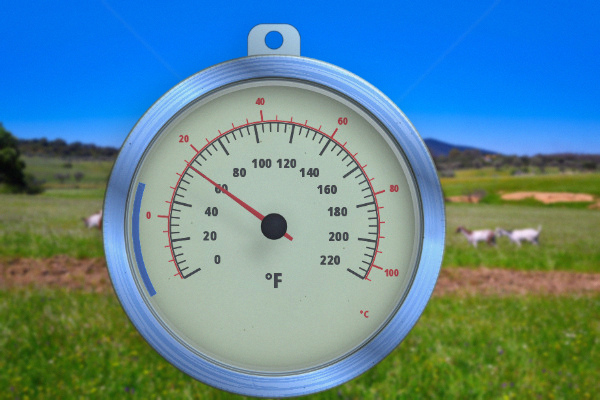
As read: 60; °F
